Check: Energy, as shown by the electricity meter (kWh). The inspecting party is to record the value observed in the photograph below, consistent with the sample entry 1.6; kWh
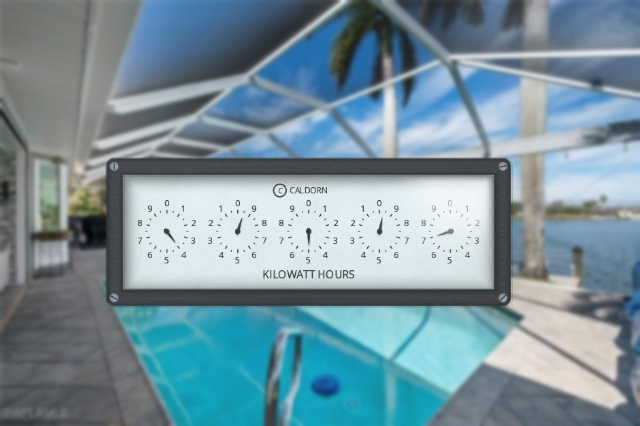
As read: 39497; kWh
